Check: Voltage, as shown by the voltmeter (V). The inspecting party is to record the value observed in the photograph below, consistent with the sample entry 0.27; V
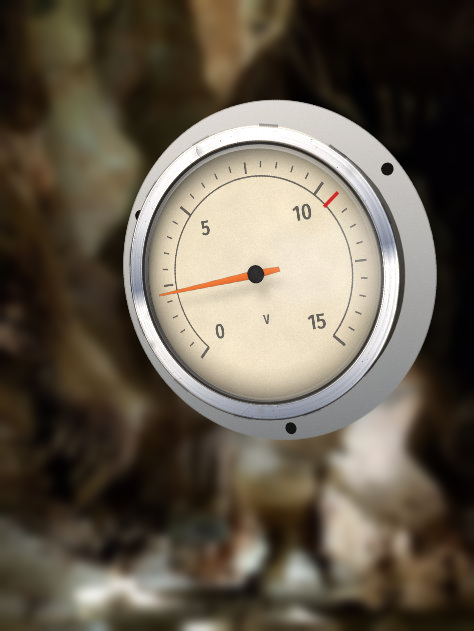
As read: 2.25; V
